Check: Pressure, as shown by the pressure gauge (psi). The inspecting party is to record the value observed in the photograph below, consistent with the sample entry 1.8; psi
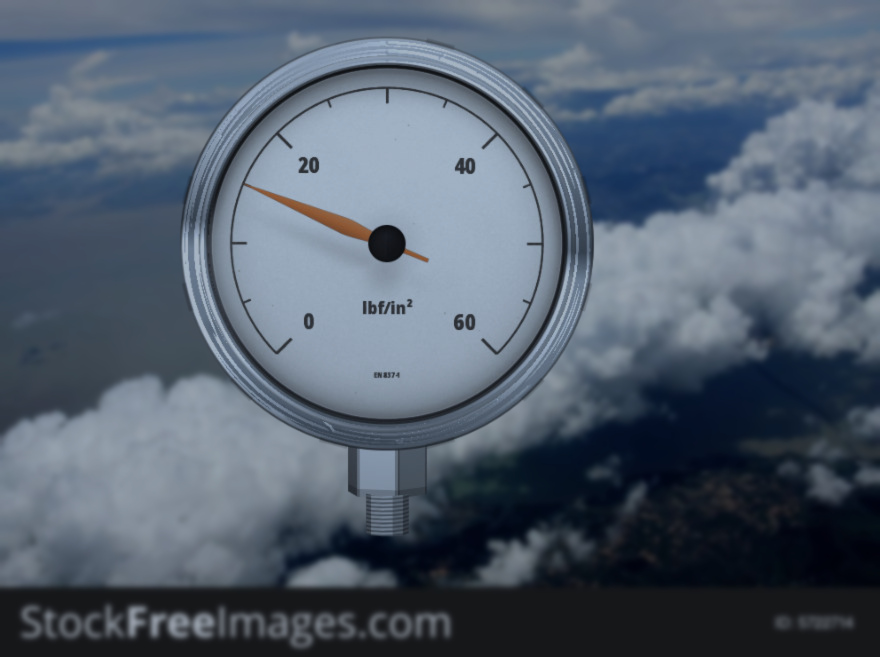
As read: 15; psi
